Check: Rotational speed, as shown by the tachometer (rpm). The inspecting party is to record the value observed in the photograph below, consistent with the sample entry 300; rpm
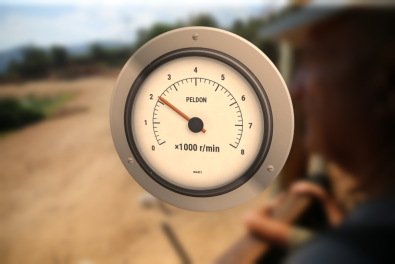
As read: 2200; rpm
